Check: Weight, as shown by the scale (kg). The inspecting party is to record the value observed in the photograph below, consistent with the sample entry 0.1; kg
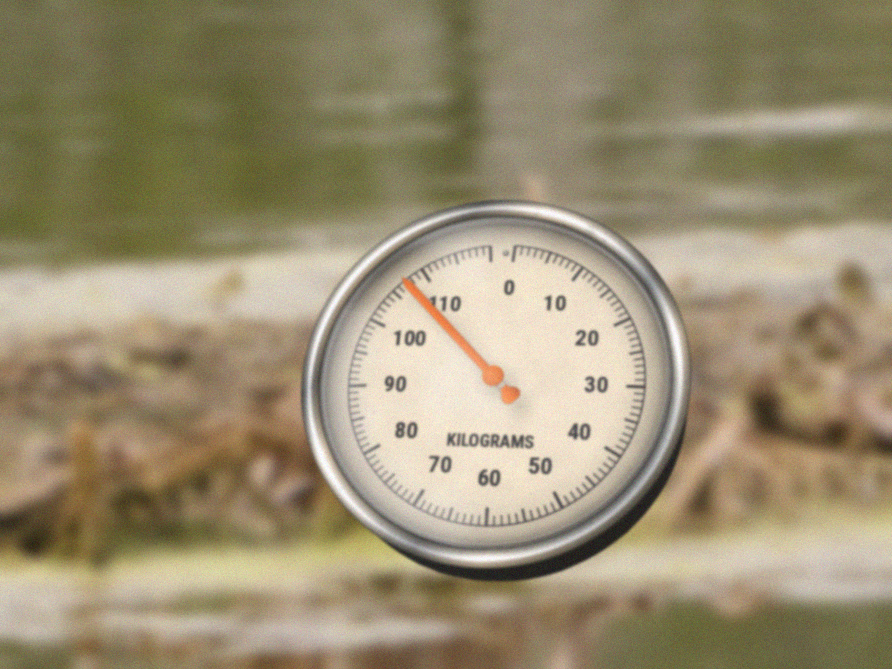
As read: 107; kg
